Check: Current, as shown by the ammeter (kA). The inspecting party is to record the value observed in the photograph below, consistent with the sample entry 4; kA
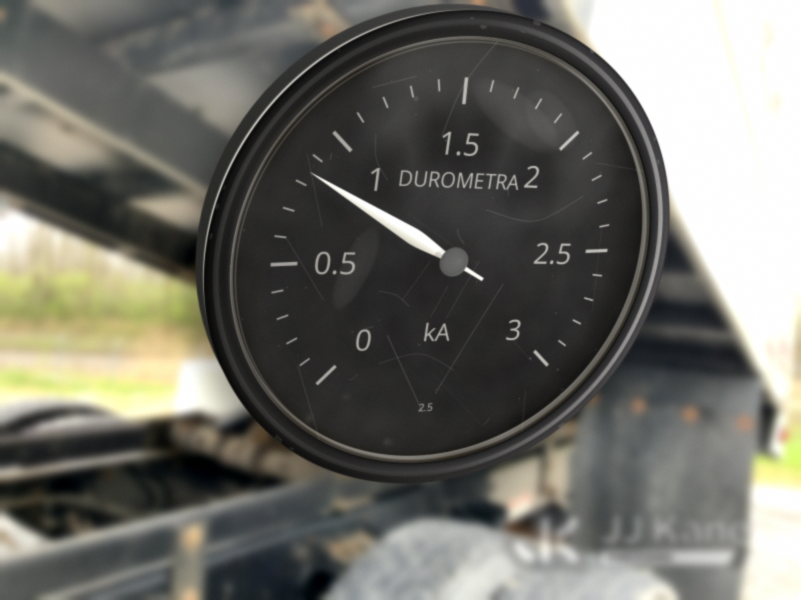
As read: 0.85; kA
